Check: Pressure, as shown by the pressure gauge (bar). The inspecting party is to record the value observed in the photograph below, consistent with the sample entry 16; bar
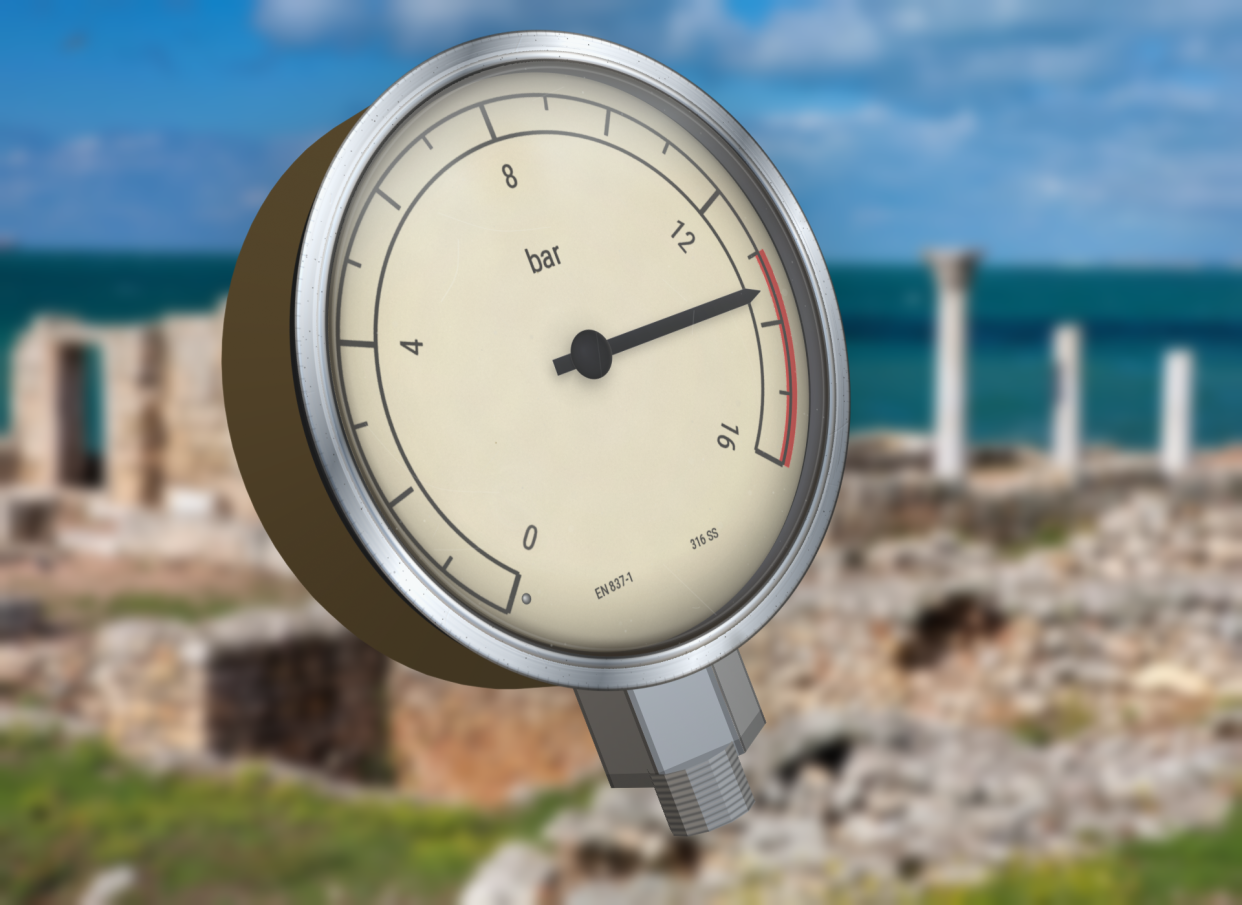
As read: 13.5; bar
